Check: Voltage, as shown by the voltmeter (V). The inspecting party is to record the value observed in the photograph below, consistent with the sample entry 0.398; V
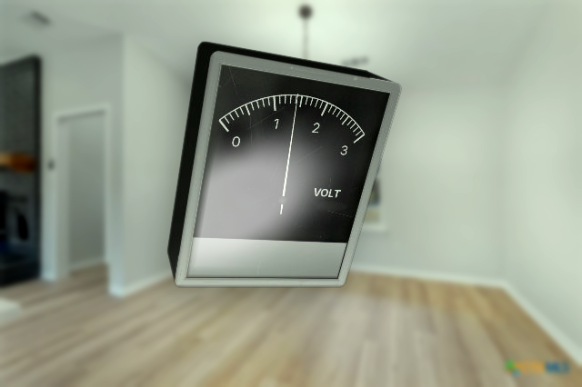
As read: 1.4; V
